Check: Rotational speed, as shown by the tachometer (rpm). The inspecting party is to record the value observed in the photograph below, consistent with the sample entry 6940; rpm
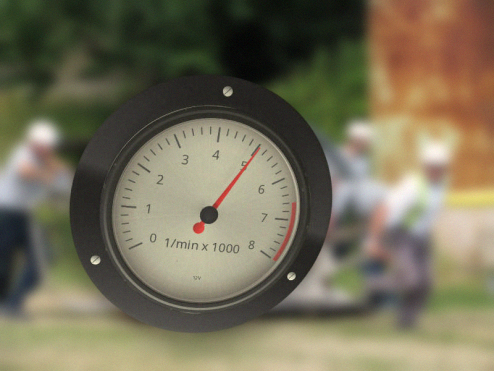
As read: 5000; rpm
